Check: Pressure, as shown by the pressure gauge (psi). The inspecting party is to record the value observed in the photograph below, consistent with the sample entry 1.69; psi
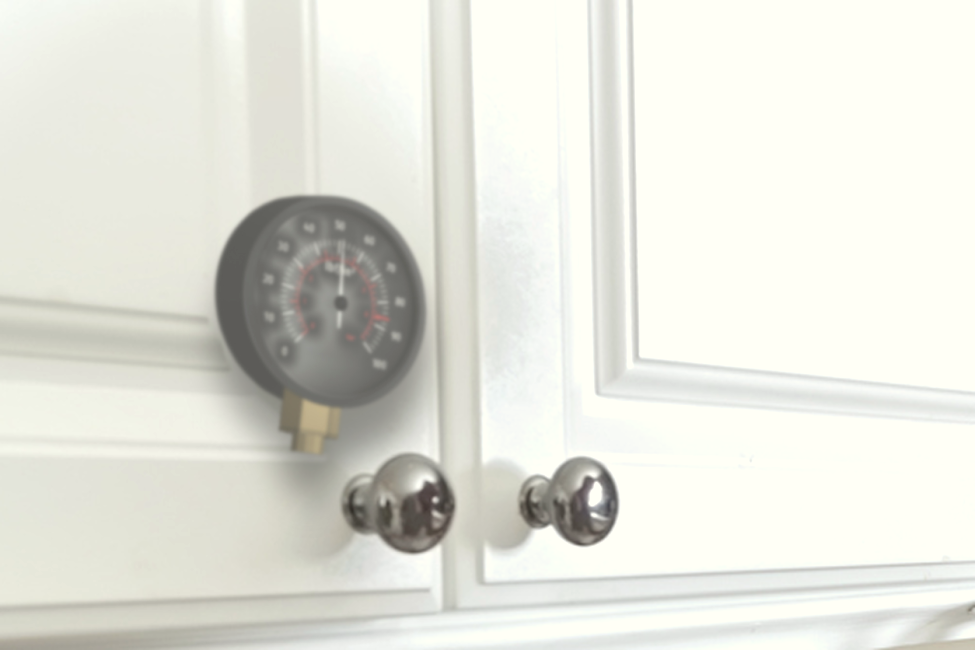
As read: 50; psi
